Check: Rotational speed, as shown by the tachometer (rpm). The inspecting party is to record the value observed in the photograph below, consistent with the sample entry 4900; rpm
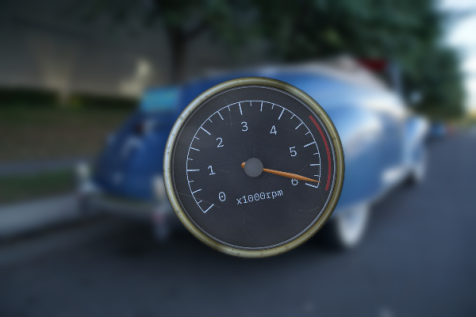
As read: 5875; rpm
